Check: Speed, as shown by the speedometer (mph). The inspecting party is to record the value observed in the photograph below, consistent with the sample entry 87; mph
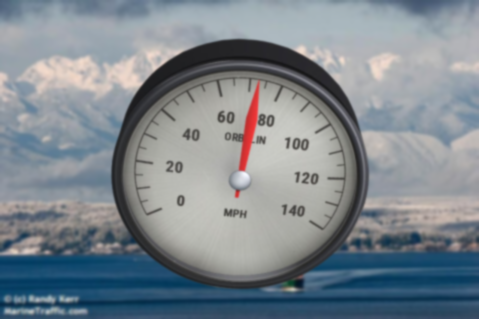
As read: 72.5; mph
